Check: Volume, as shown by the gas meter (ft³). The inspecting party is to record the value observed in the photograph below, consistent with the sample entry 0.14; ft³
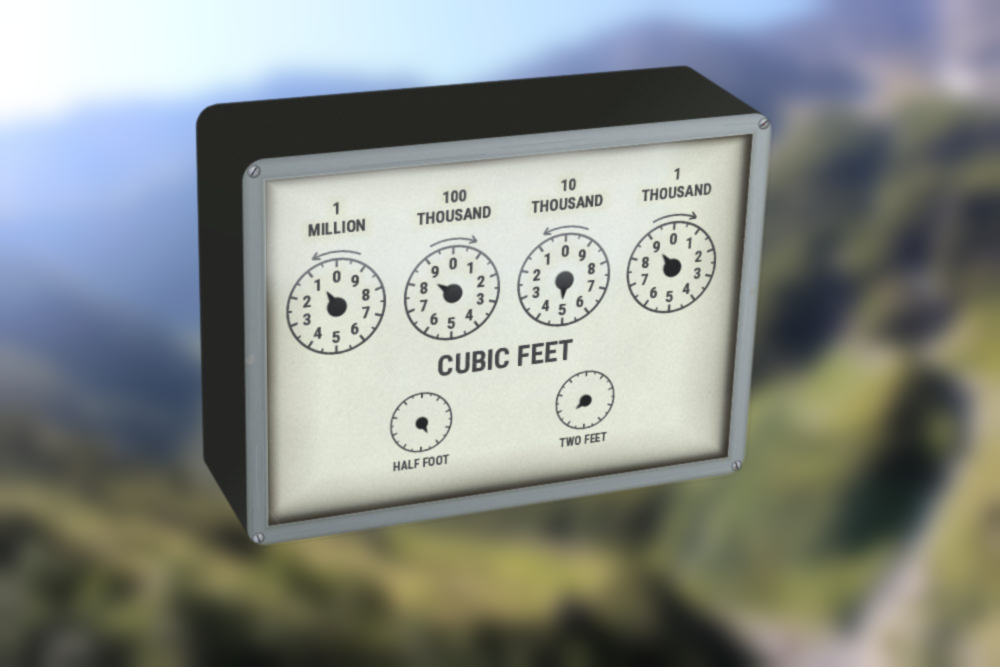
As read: 84900; ft³
